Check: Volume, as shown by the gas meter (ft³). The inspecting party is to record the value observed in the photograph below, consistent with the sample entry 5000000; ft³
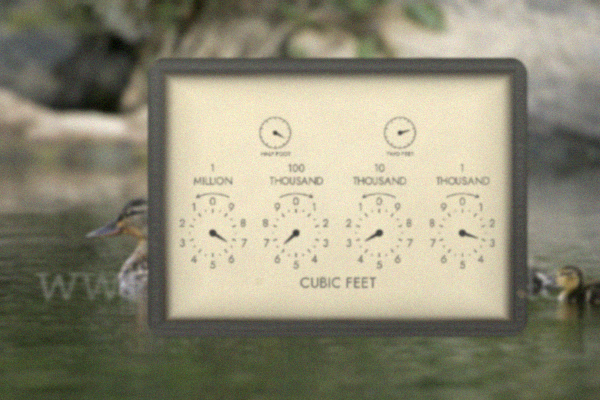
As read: 663300; ft³
